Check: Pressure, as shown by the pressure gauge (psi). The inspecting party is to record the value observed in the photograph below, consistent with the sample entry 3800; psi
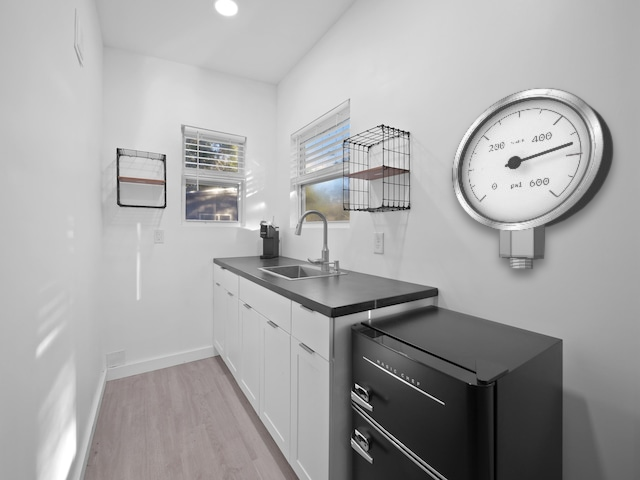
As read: 475; psi
